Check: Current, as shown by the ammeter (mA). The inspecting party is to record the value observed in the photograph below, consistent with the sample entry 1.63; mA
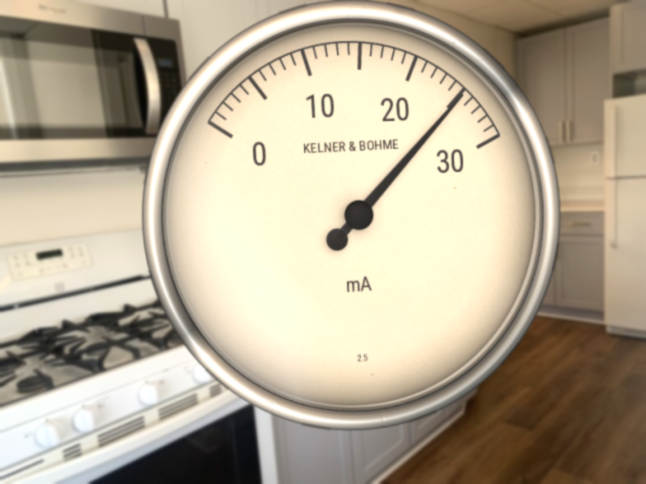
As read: 25; mA
